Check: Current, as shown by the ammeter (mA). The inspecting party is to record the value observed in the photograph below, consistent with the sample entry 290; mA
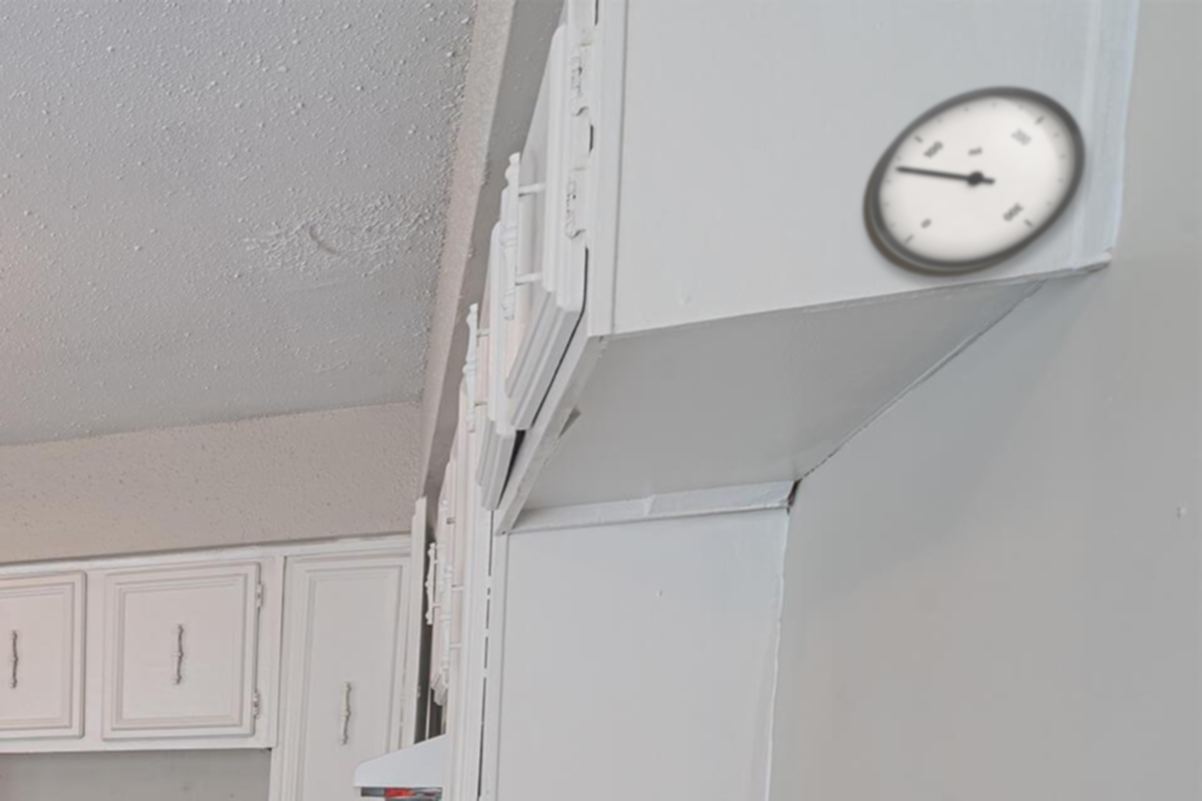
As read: 70; mA
